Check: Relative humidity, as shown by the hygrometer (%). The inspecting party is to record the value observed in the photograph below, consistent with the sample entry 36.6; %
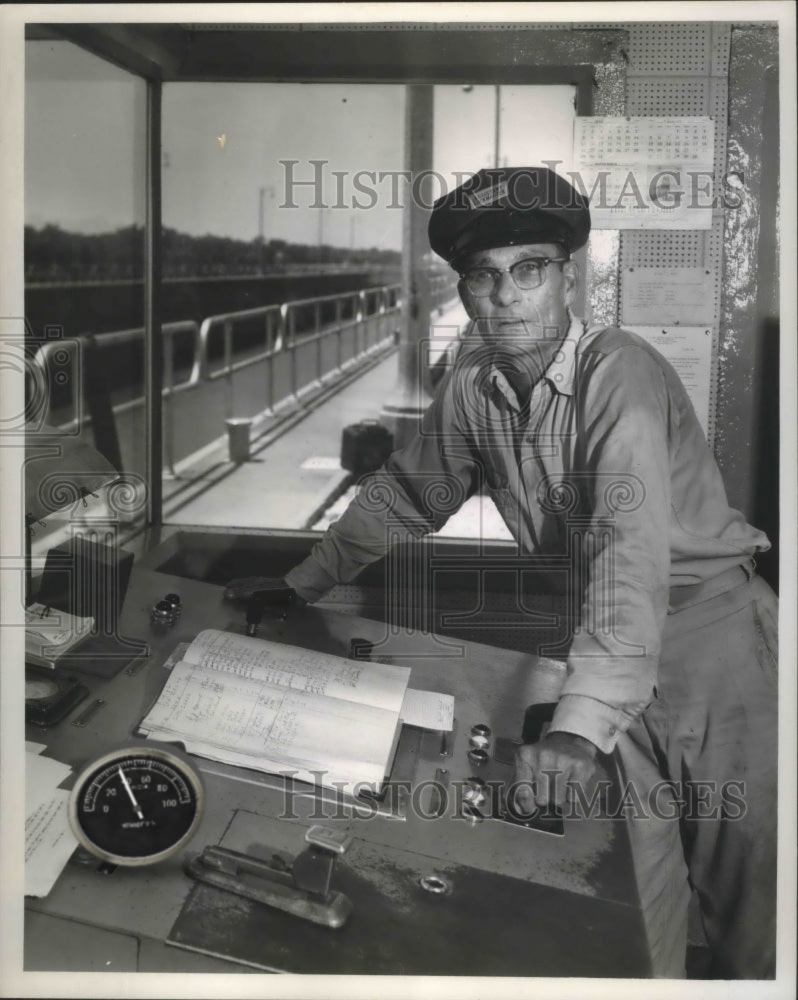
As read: 40; %
